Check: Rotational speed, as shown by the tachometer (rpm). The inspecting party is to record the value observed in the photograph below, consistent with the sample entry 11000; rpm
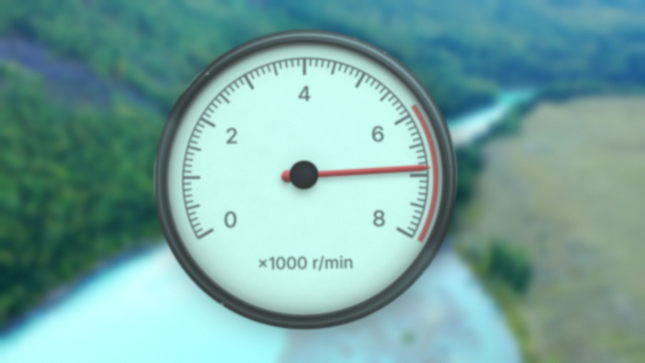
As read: 6900; rpm
